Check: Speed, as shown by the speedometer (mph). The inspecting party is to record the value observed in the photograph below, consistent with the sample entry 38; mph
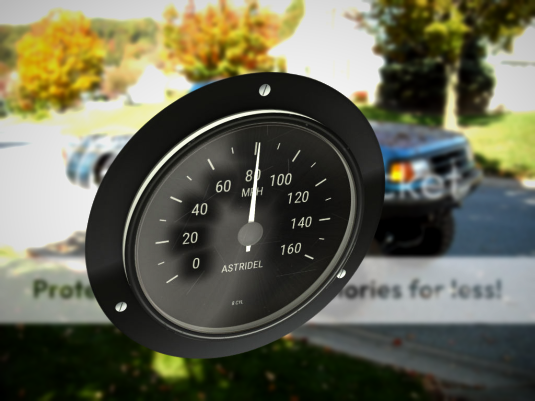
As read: 80; mph
